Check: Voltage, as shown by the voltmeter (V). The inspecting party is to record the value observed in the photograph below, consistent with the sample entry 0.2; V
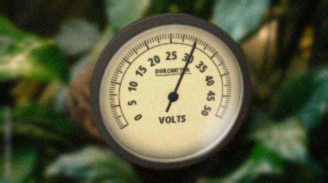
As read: 30; V
